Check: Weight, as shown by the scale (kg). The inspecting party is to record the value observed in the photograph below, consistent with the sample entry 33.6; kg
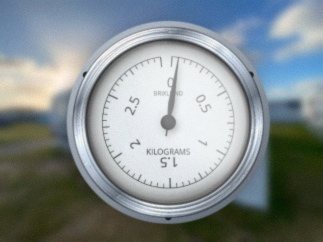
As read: 0.05; kg
